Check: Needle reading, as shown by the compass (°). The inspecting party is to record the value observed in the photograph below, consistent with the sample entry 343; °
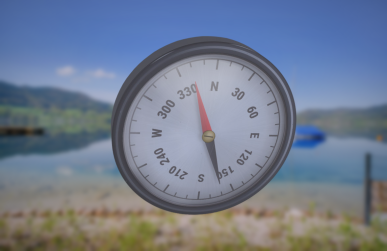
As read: 340; °
